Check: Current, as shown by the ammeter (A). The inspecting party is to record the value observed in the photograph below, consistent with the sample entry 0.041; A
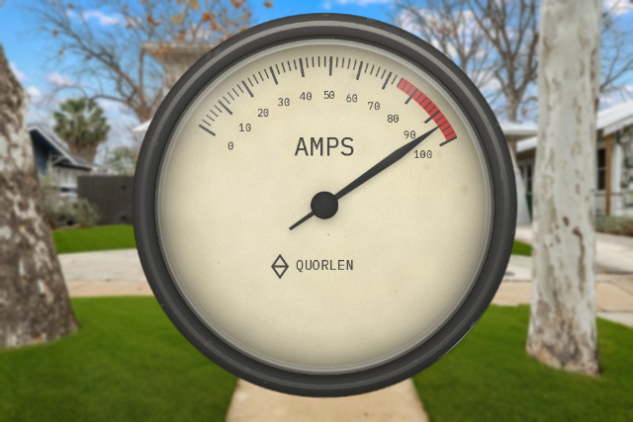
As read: 94; A
